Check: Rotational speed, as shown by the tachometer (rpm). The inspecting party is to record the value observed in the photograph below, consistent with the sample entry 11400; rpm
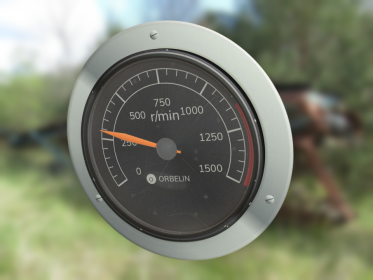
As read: 300; rpm
